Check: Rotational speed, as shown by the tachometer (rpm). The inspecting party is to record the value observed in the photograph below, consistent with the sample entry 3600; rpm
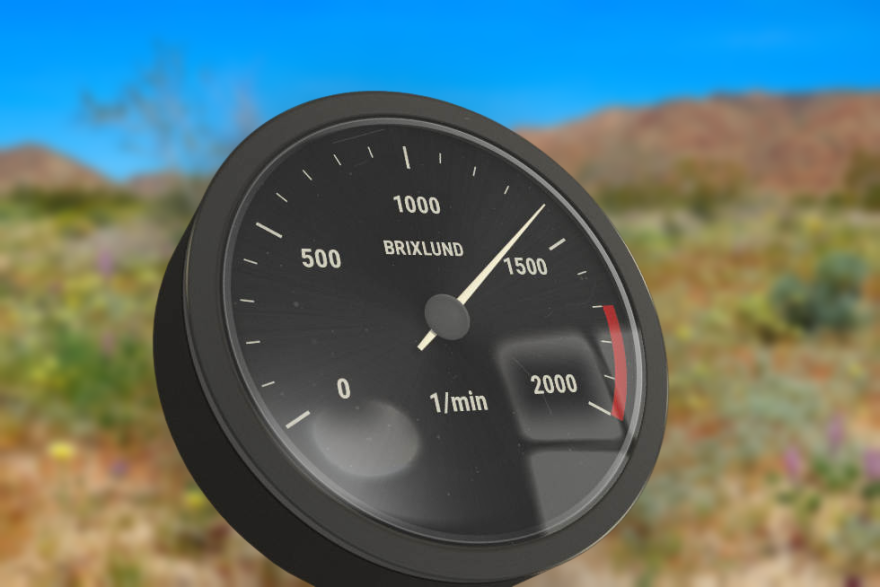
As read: 1400; rpm
